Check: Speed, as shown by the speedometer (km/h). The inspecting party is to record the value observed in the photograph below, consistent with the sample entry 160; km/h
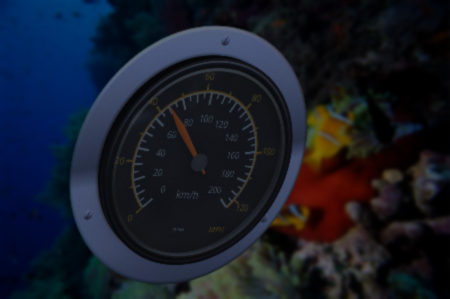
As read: 70; km/h
